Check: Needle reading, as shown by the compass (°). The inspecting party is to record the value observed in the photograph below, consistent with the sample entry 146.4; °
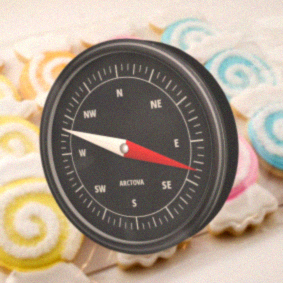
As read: 110; °
